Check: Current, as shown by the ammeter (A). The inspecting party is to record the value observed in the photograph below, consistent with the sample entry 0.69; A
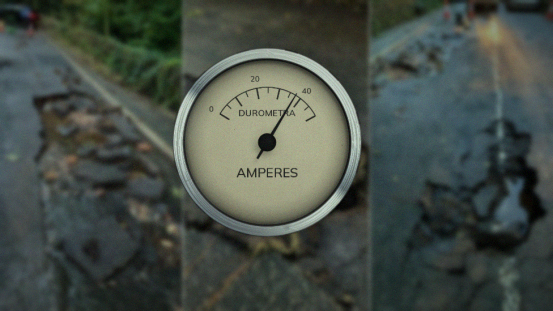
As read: 37.5; A
